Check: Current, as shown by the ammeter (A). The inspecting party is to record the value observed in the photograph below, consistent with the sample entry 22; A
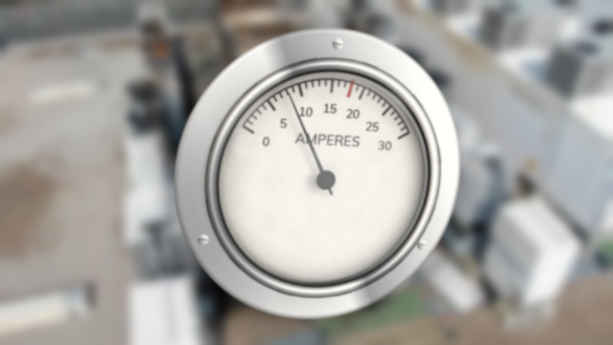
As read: 8; A
